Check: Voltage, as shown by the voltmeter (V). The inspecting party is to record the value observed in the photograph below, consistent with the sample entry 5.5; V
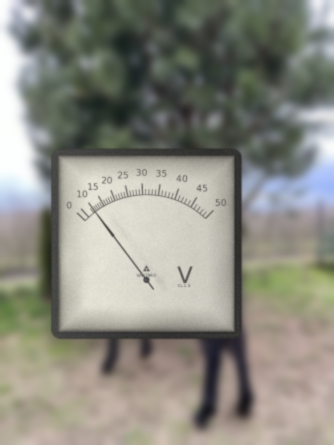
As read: 10; V
